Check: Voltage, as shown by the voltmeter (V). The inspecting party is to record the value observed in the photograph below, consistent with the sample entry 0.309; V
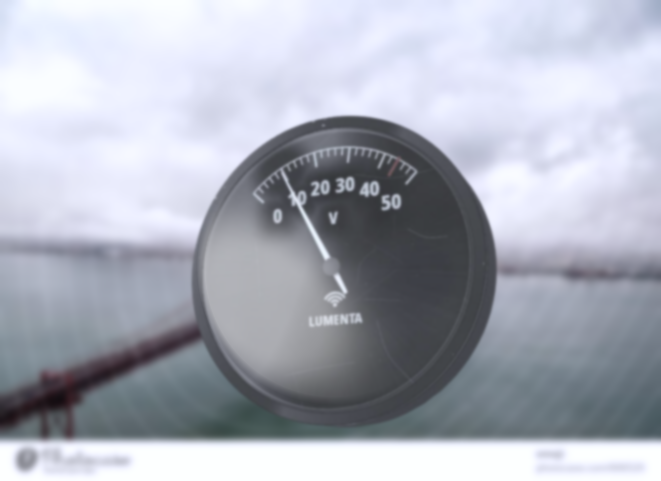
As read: 10; V
